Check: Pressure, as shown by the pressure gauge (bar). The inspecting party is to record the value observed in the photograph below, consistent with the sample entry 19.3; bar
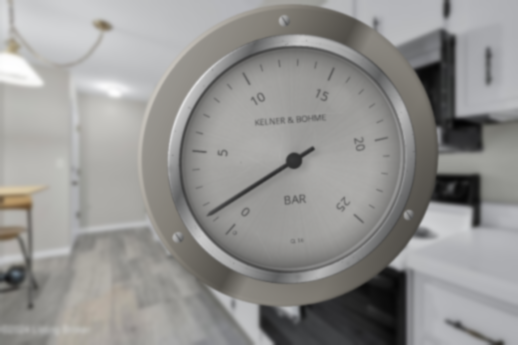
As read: 1.5; bar
